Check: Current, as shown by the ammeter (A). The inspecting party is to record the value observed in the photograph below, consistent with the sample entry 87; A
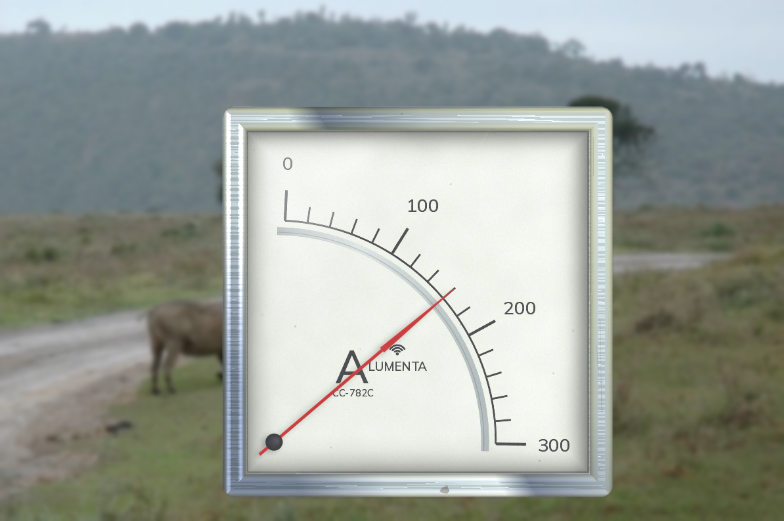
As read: 160; A
